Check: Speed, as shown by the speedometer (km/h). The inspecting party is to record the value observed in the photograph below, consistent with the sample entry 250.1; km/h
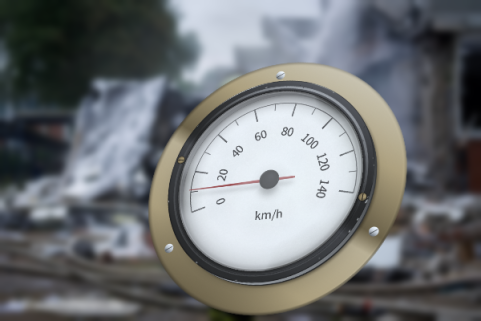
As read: 10; km/h
